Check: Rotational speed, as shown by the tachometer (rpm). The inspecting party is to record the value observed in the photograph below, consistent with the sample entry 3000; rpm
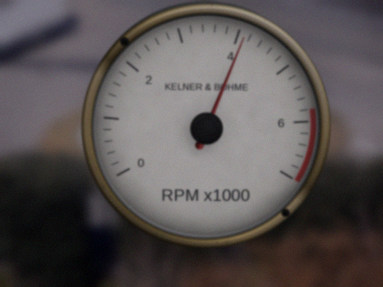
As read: 4100; rpm
